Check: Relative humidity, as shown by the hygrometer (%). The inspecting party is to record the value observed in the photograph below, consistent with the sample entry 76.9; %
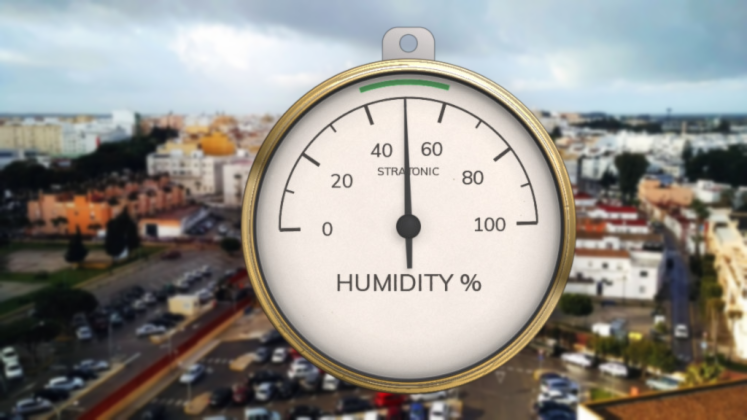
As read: 50; %
